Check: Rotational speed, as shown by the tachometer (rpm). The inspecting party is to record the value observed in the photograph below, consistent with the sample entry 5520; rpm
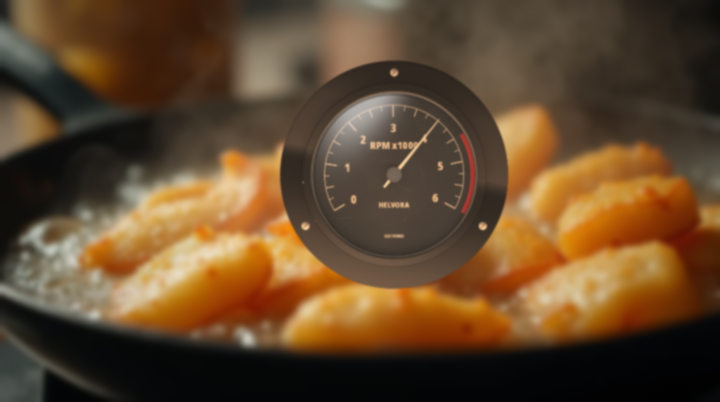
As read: 4000; rpm
